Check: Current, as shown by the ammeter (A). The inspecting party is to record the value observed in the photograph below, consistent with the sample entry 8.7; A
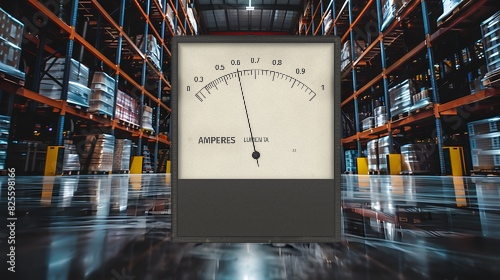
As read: 0.6; A
